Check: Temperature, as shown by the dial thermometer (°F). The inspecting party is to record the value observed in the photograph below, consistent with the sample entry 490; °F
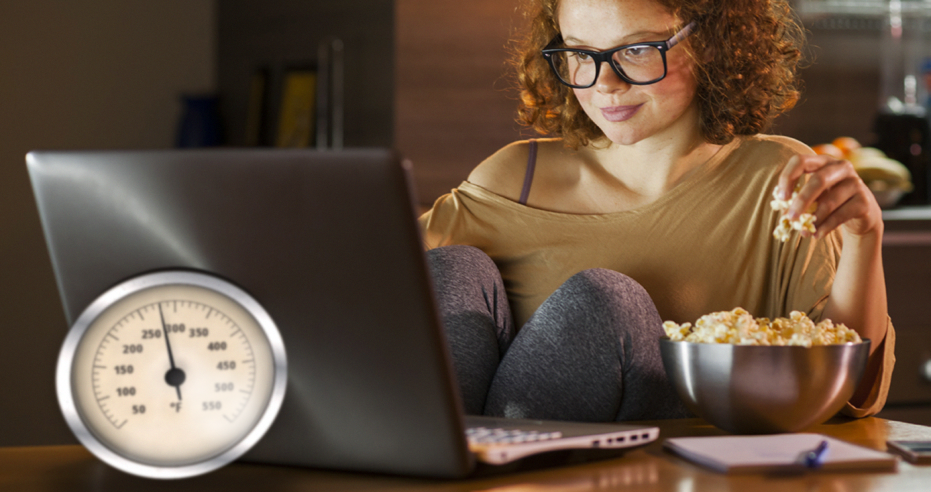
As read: 280; °F
